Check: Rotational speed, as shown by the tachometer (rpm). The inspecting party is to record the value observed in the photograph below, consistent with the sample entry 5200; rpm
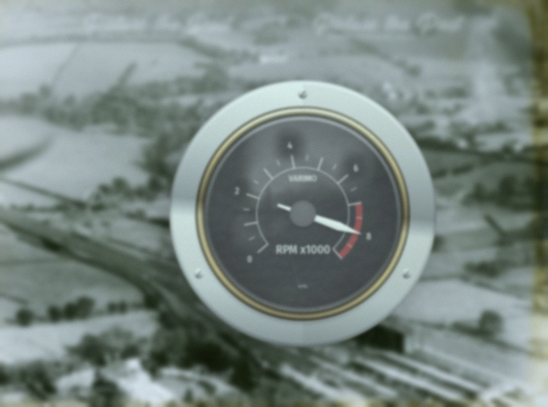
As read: 8000; rpm
